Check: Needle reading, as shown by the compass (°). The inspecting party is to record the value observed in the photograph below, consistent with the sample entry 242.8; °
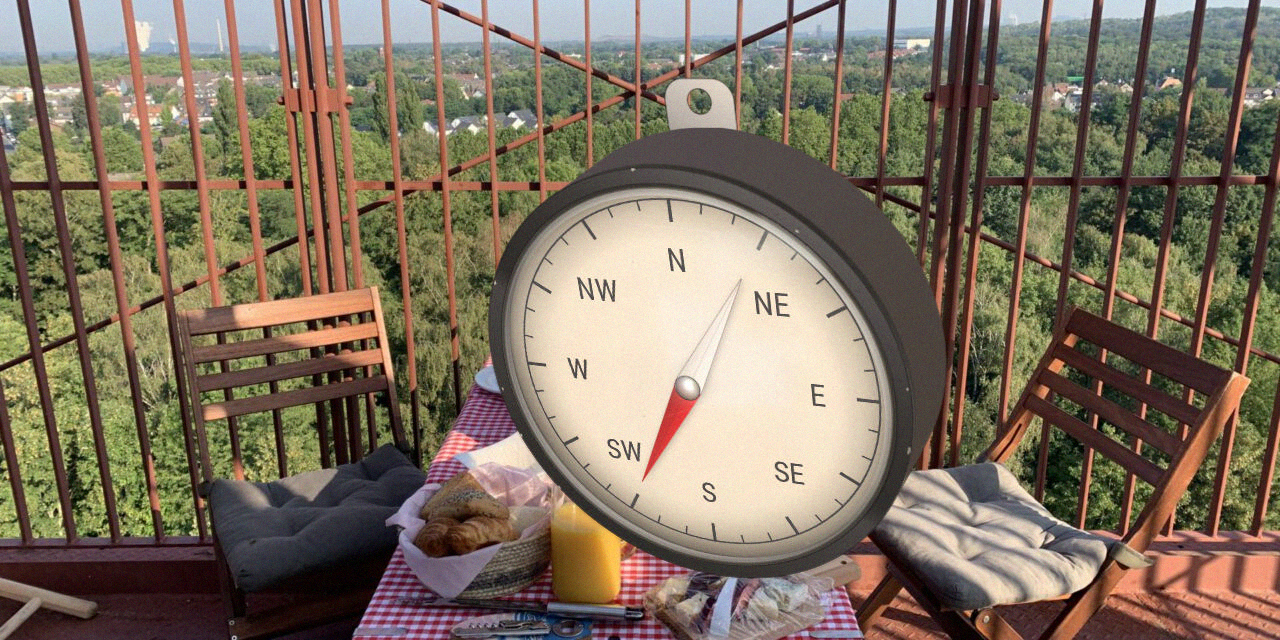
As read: 210; °
